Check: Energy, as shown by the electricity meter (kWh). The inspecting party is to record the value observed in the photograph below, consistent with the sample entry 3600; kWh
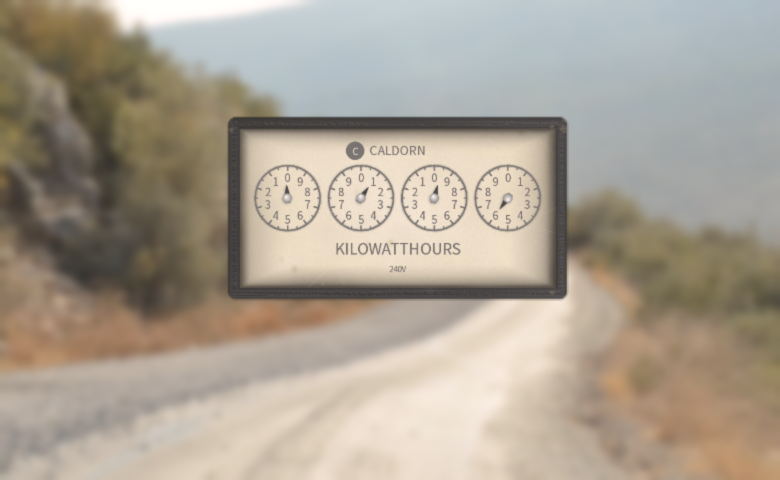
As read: 96; kWh
